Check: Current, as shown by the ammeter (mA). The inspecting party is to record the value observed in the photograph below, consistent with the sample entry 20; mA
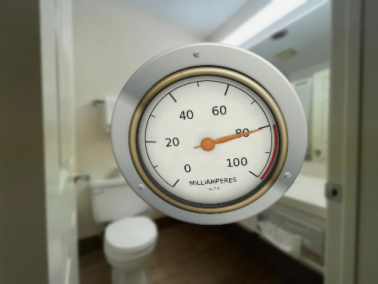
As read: 80; mA
